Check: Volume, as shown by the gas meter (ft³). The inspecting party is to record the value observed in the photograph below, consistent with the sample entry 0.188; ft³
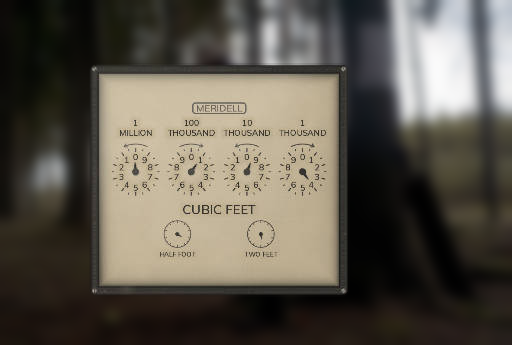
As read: 9400; ft³
